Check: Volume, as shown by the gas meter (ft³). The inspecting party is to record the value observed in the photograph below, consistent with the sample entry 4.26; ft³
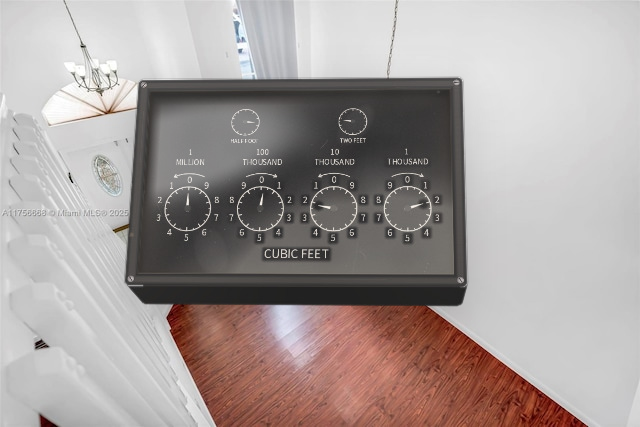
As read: 2200; ft³
